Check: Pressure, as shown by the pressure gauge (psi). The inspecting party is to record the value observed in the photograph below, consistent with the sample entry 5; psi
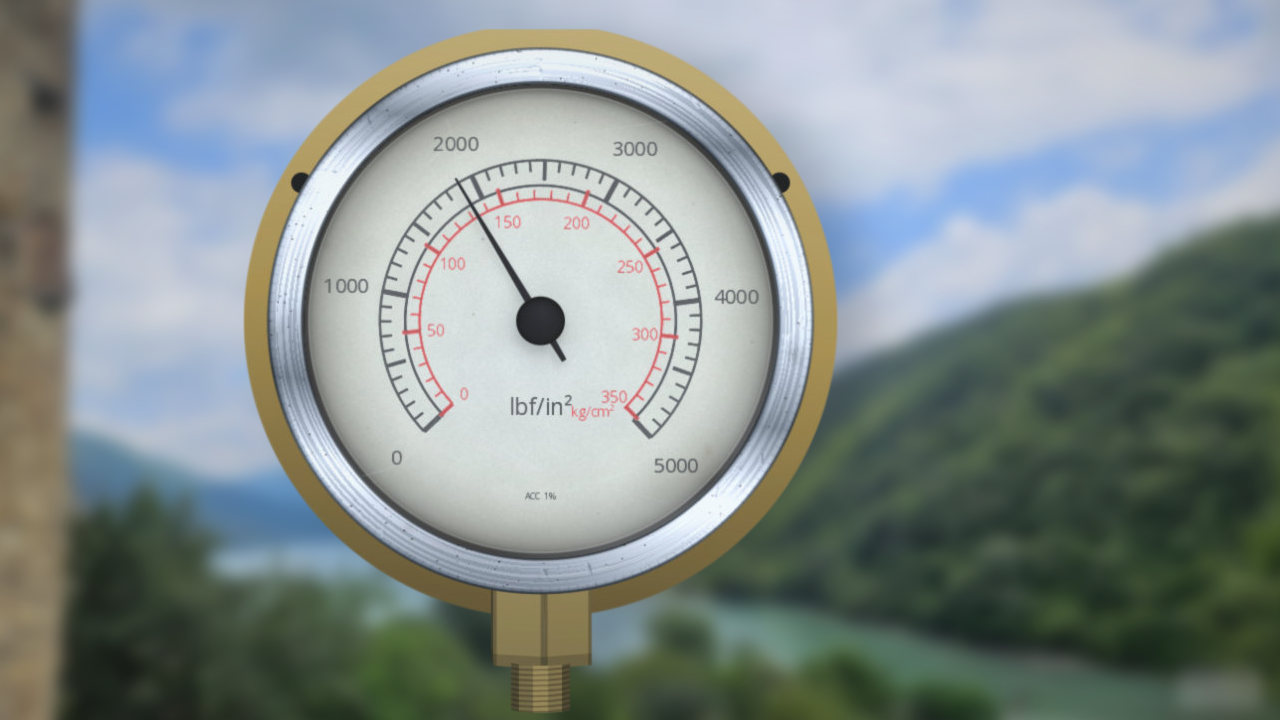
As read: 1900; psi
